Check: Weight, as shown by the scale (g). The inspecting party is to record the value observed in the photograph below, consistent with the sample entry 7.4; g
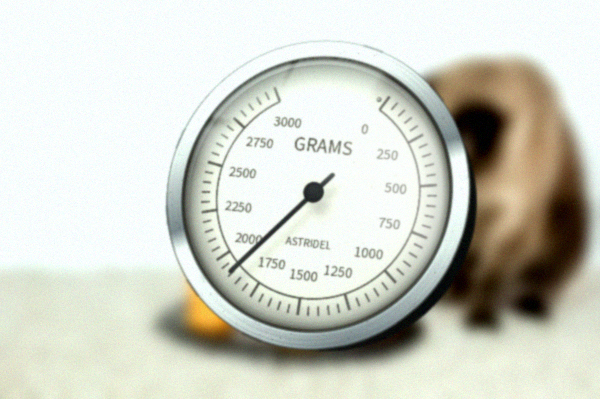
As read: 1900; g
